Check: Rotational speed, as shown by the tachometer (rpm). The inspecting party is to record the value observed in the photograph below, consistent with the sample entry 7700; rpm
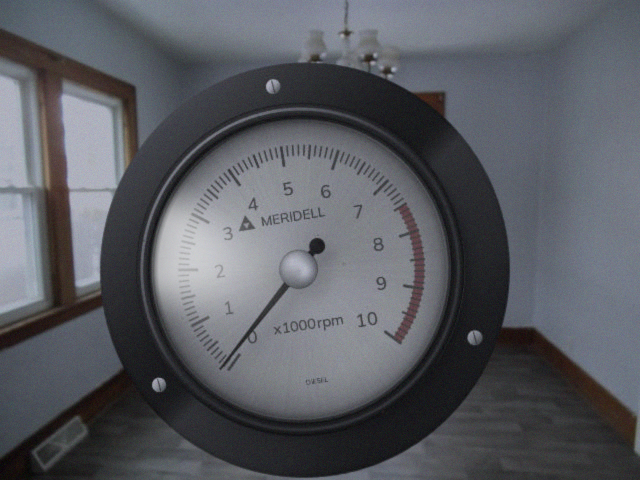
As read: 100; rpm
